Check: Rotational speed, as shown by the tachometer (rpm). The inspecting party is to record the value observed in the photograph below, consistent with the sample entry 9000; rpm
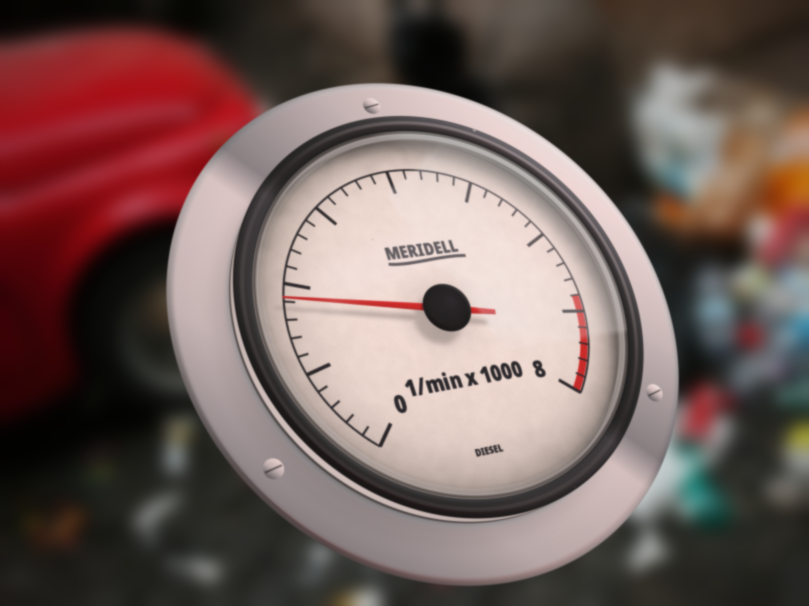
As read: 1800; rpm
